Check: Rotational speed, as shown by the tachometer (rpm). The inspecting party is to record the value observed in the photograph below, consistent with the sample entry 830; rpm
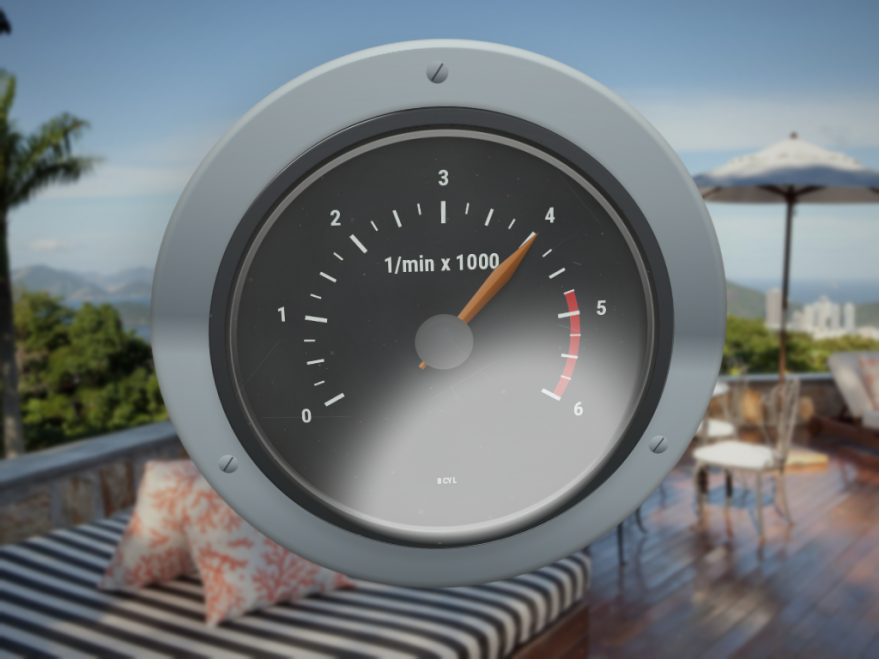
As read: 4000; rpm
